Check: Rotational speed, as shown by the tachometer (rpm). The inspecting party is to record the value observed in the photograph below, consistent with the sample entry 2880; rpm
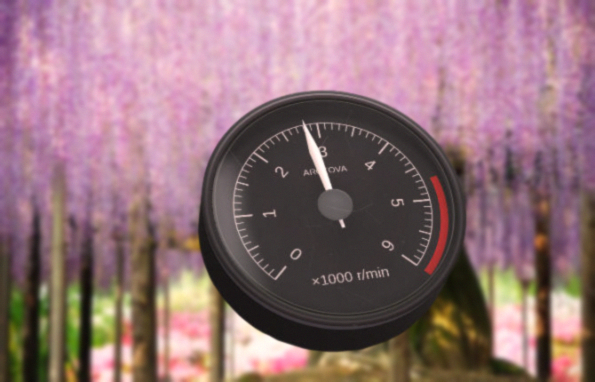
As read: 2800; rpm
